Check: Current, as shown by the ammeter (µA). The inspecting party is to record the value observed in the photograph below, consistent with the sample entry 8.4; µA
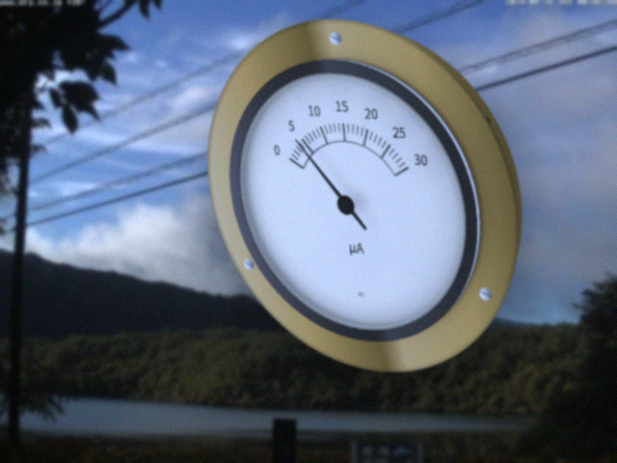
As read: 5; µA
